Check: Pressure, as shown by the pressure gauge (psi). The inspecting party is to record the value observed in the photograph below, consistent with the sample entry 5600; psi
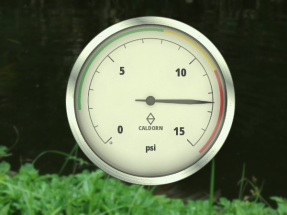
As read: 12.5; psi
